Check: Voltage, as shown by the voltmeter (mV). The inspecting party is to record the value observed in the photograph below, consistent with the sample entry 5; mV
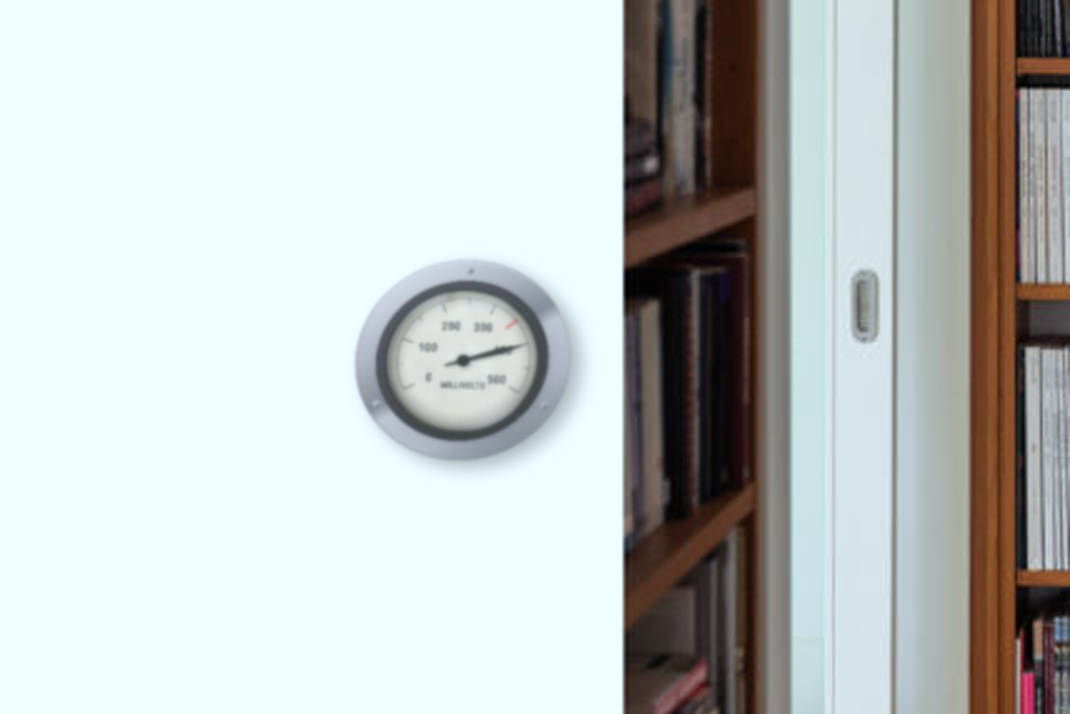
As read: 400; mV
